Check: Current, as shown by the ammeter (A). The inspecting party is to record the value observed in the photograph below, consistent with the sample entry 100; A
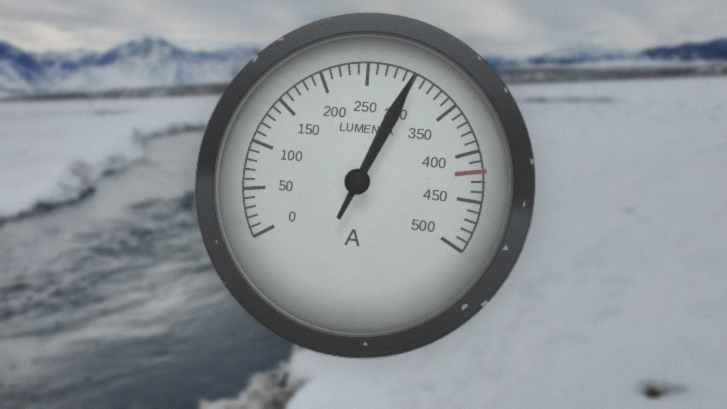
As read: 300; A
